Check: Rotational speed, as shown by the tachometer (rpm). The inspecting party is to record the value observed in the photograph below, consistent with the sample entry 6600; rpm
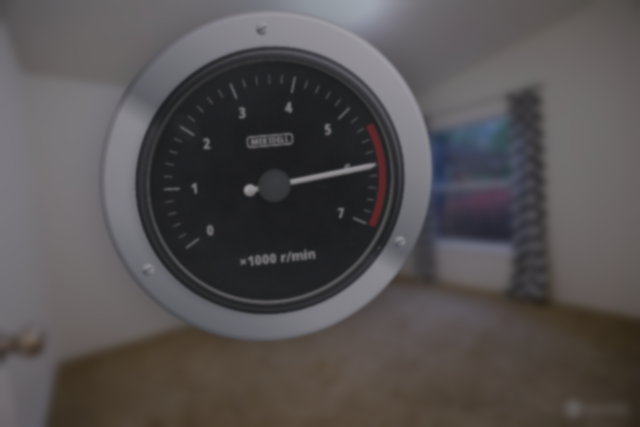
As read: 6000; rpm
